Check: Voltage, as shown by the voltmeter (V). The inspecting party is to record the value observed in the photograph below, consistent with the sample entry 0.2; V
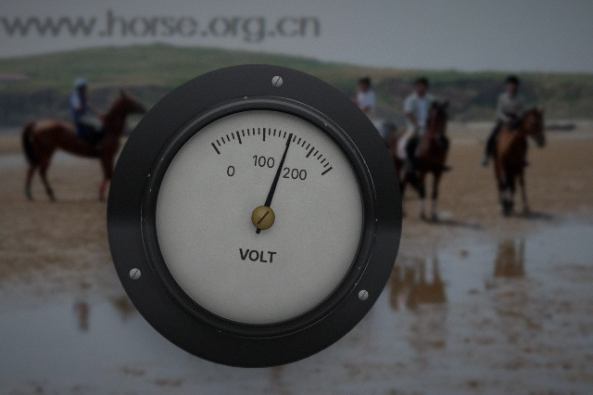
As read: 150; V
